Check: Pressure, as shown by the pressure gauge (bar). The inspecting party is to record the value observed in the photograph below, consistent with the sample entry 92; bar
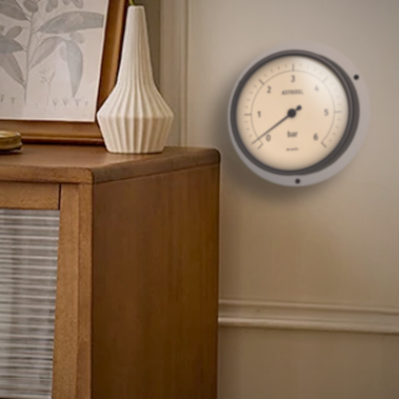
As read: 0.2; bar
